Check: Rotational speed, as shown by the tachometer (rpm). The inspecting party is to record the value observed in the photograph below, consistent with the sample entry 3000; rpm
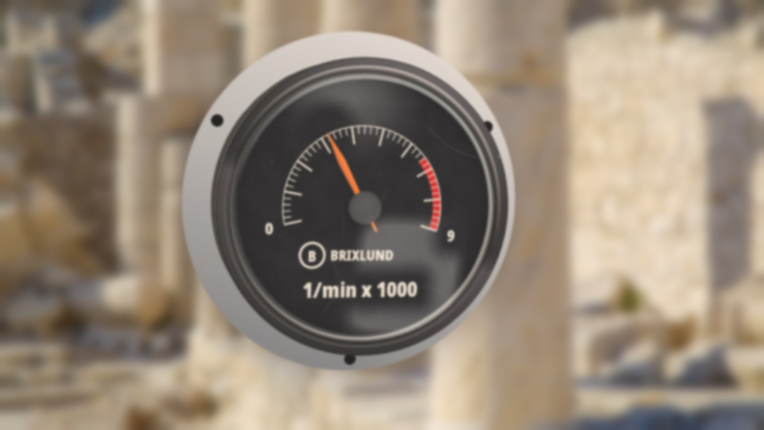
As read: 3200; rpm
